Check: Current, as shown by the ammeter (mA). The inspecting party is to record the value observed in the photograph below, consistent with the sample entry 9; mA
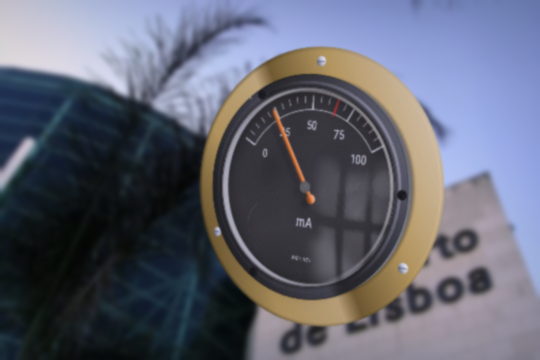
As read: 25; mA
